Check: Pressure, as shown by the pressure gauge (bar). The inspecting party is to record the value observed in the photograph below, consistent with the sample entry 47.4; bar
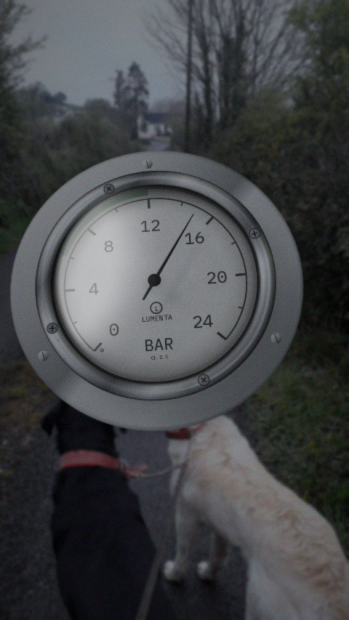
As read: 15; bar
